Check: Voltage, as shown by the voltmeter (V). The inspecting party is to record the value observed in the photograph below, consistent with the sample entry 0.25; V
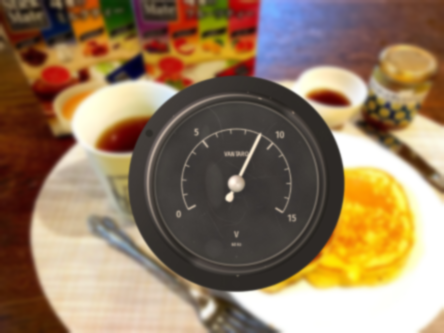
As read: 9; V
